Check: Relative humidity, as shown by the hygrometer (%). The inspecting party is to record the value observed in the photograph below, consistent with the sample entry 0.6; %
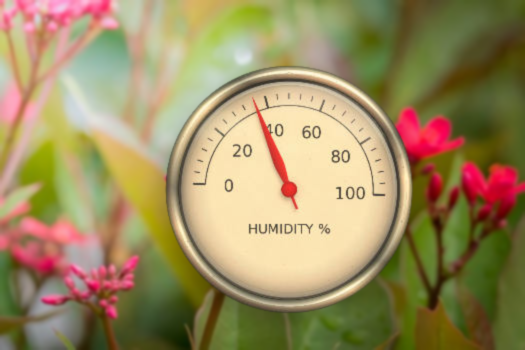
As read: 36; %
